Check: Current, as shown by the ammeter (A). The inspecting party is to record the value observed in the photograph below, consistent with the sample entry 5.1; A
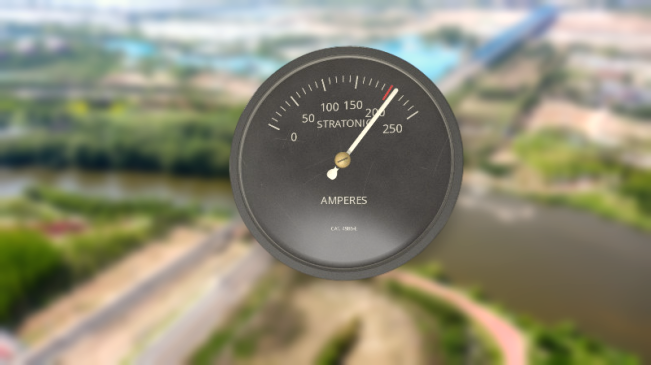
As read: 210; A
